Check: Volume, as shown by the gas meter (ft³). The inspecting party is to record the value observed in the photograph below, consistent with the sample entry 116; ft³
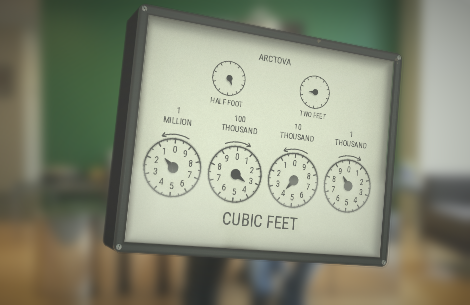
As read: 133900; ft³
